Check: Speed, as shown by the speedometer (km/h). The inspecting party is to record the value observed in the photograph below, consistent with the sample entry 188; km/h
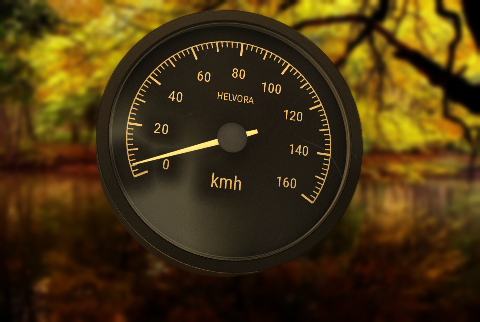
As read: 4; km/h
